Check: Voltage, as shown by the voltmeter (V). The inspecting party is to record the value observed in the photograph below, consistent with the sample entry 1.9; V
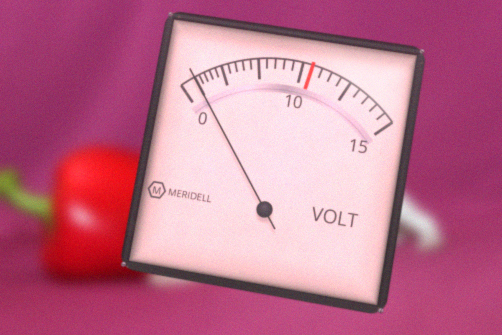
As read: 2.5; V
